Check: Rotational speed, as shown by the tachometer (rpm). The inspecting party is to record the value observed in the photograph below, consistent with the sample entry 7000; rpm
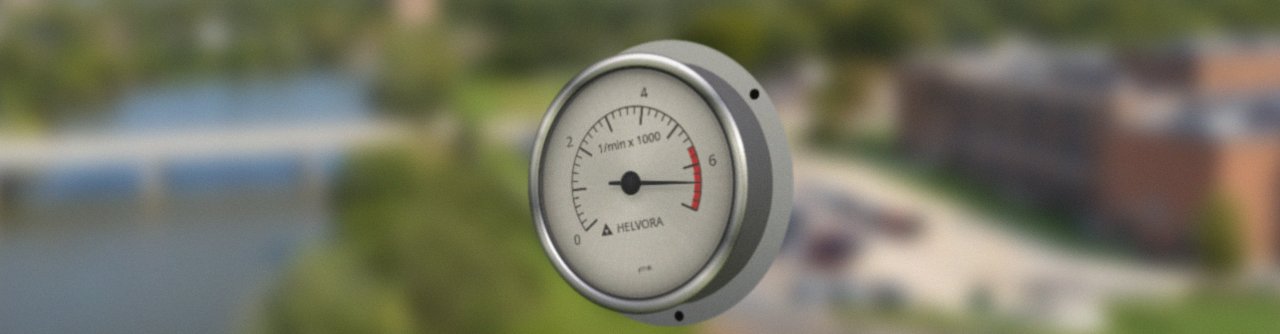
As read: 6400; rpm
